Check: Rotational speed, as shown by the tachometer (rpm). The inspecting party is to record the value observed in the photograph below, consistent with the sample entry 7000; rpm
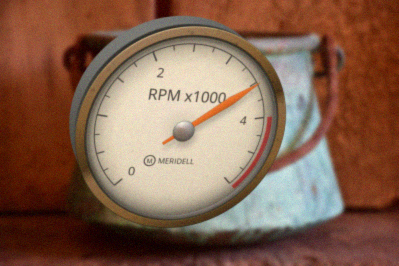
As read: 3500; rpm
